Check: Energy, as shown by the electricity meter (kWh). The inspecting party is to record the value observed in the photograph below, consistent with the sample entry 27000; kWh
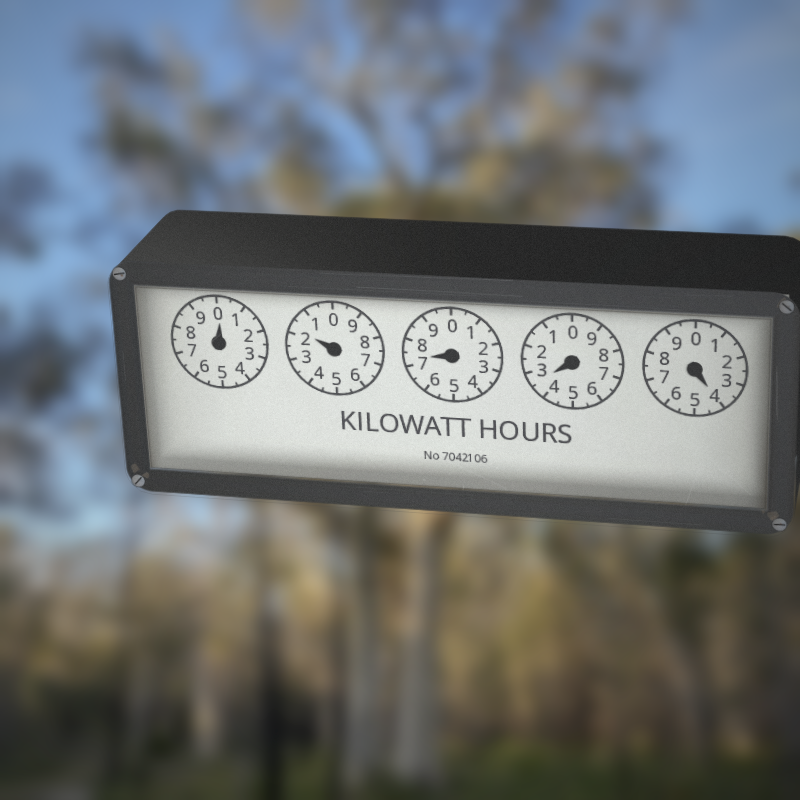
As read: 1734; kWh
